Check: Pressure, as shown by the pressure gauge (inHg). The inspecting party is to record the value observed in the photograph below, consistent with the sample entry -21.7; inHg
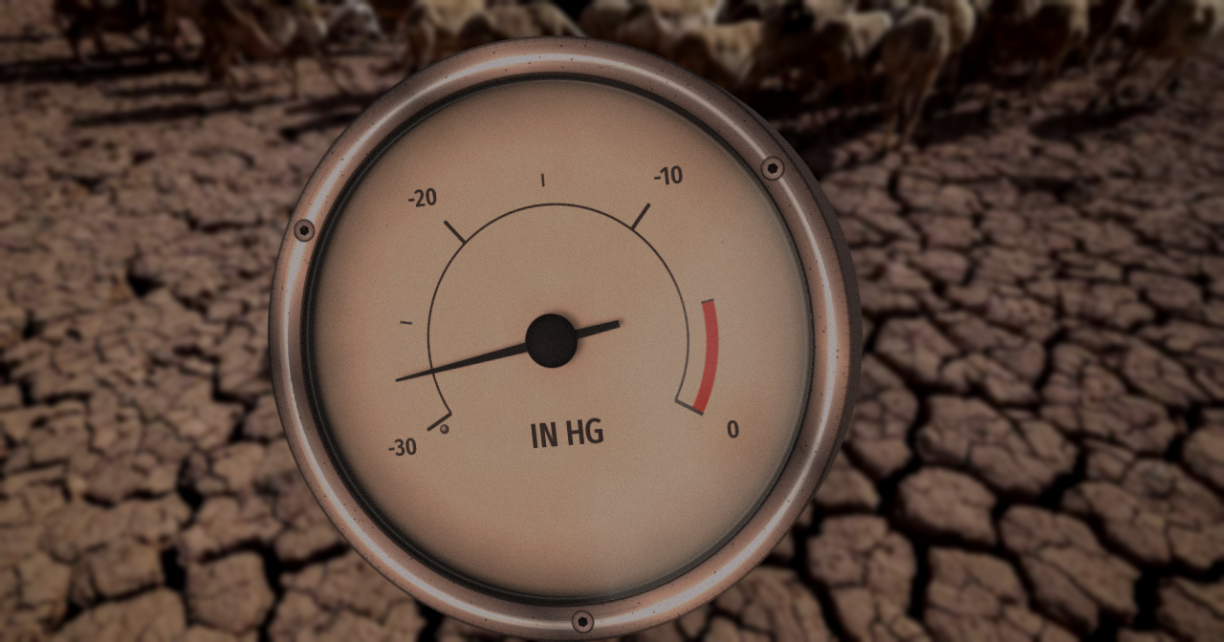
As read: -27.5; inHg
